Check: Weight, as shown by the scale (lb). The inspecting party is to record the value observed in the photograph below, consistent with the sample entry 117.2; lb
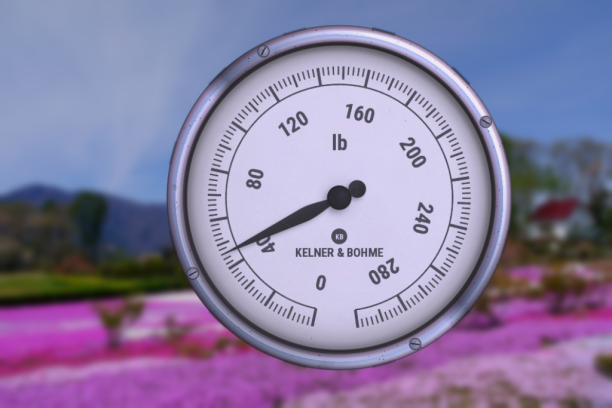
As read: 46; lb
